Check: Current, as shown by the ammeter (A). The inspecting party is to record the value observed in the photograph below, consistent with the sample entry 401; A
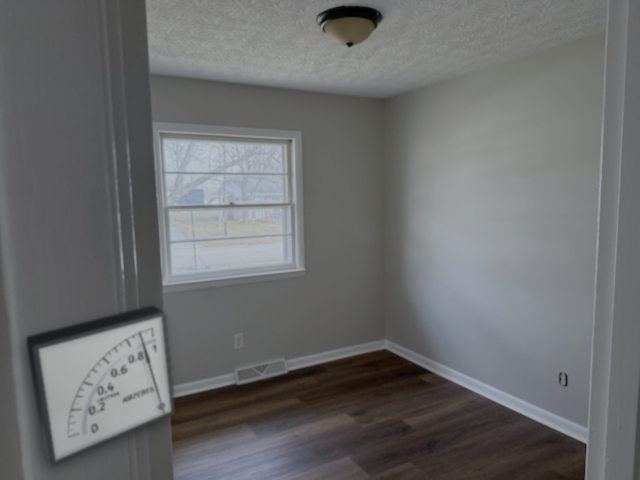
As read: 0.9; A
